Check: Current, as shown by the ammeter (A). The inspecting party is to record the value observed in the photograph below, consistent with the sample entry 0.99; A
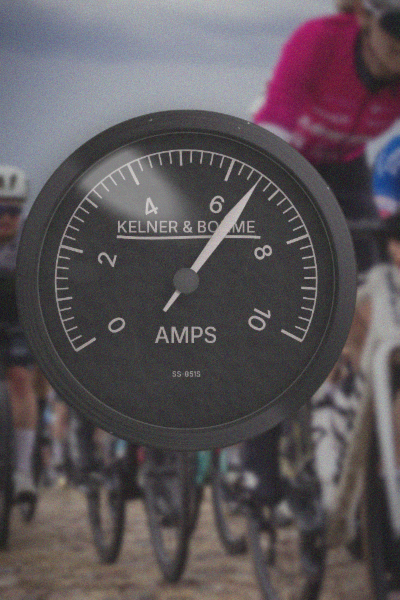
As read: 6.6; A
